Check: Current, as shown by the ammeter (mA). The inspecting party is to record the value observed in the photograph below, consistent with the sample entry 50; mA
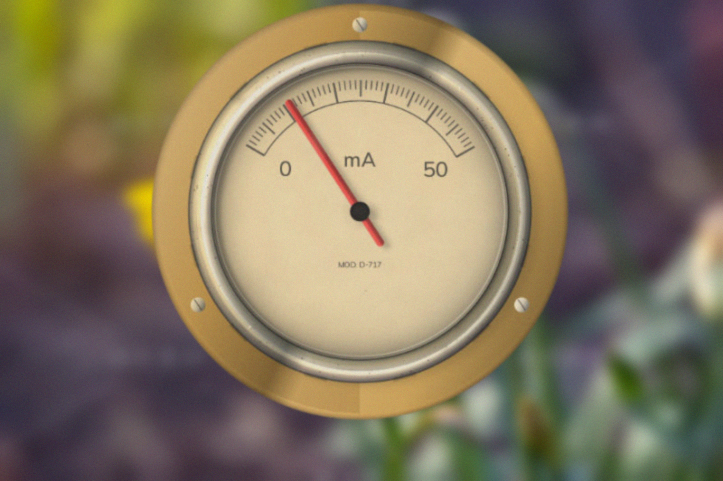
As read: 11; mA
